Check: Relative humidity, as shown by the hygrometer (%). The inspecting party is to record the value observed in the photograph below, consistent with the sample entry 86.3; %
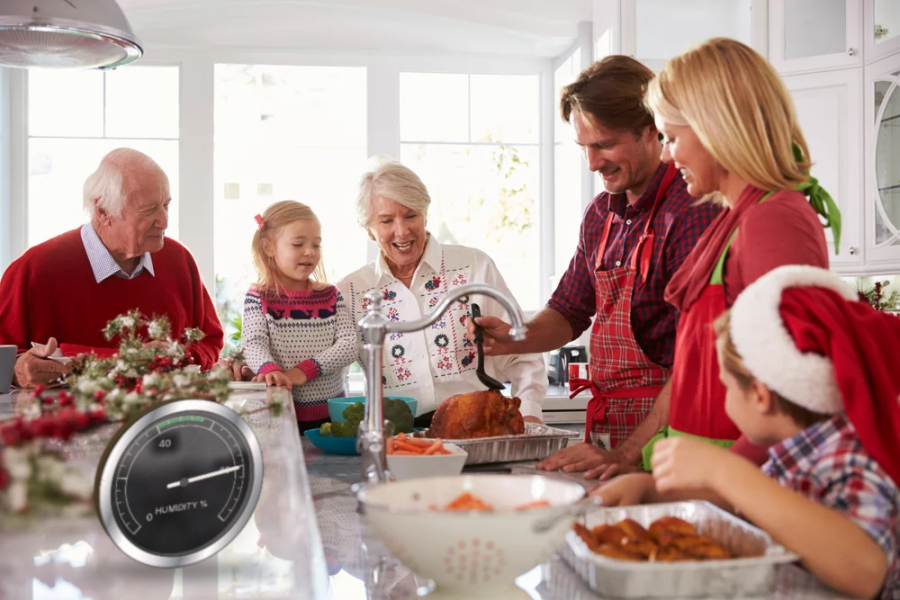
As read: 80; %
